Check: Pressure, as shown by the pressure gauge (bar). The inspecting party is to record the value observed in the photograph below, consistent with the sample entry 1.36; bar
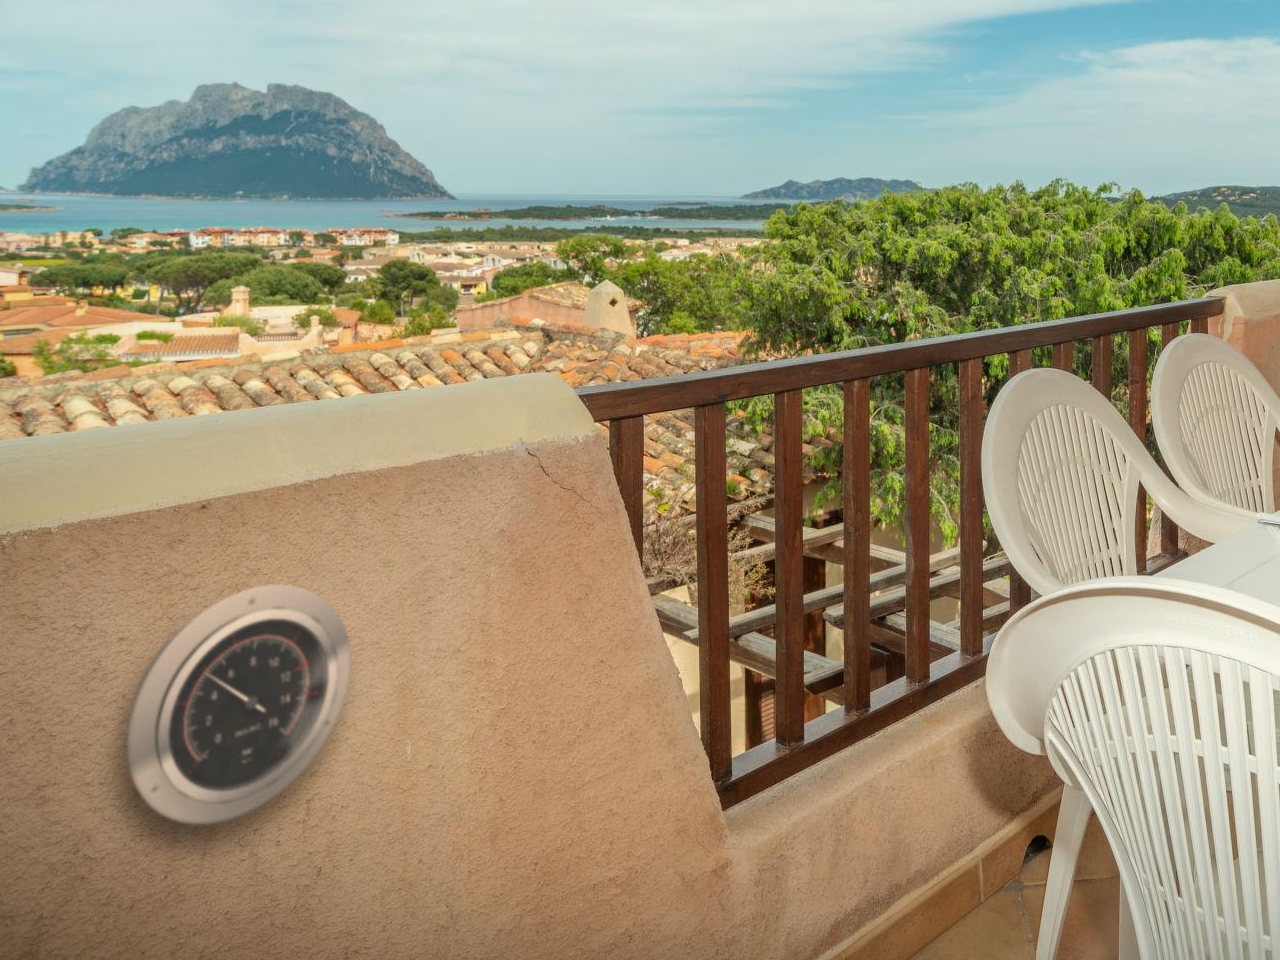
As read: 5; bar
